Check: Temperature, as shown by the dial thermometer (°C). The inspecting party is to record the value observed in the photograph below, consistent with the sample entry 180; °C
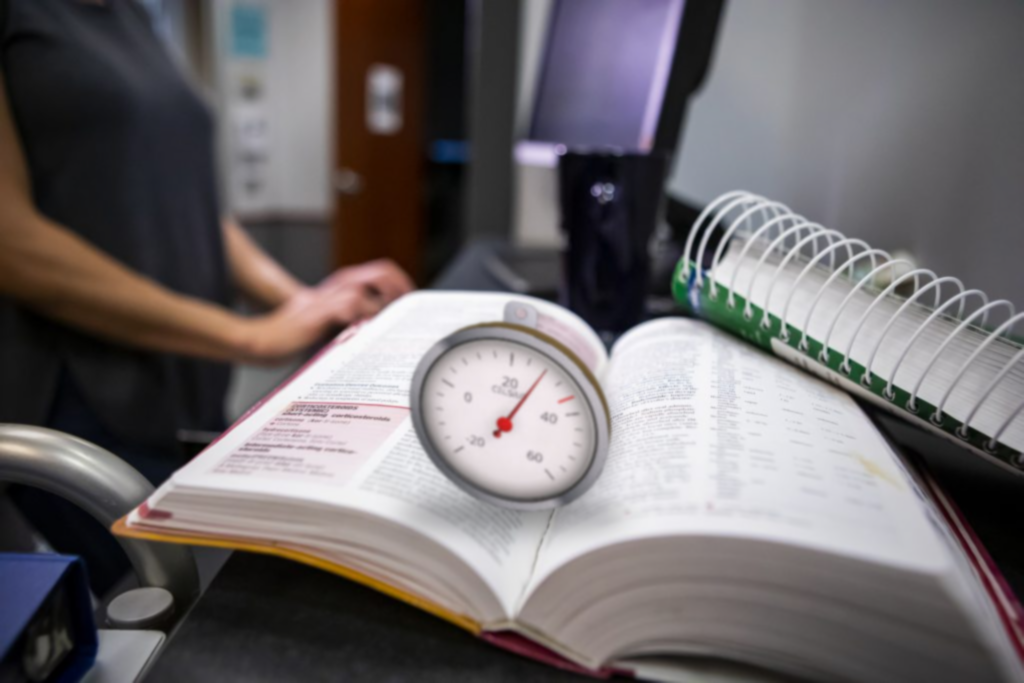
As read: 28; °C
